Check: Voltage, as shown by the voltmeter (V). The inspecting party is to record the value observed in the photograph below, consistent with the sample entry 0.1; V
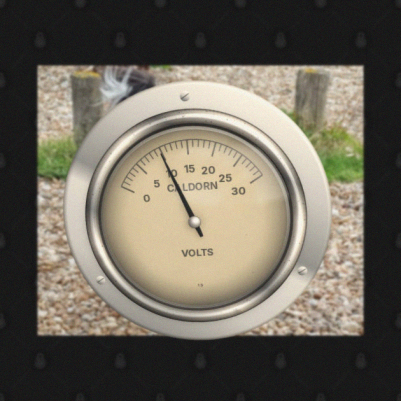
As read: 10; V
